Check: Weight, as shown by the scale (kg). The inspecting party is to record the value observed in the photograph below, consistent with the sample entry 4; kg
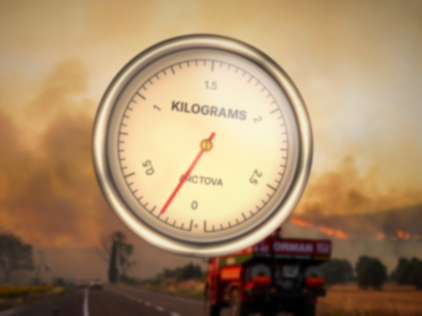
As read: 0.2; kg
